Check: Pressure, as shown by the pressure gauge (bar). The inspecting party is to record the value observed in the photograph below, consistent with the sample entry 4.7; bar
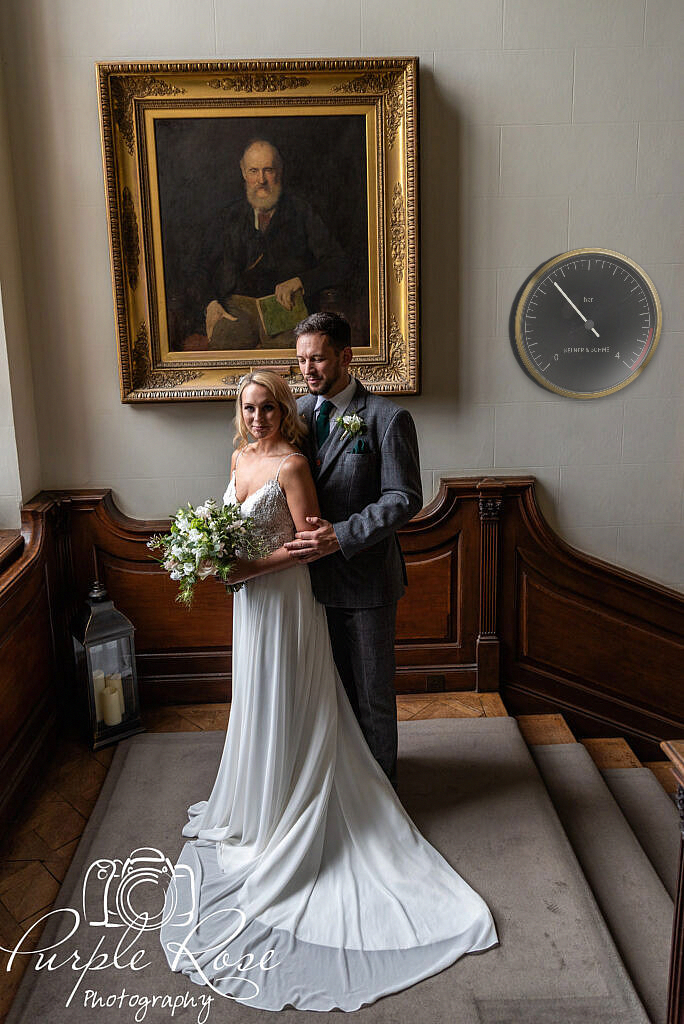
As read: 1.4; bar
